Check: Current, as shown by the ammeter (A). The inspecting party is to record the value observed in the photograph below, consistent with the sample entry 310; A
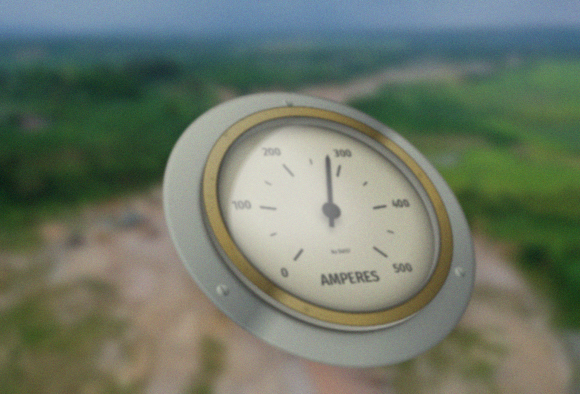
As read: 275; A
